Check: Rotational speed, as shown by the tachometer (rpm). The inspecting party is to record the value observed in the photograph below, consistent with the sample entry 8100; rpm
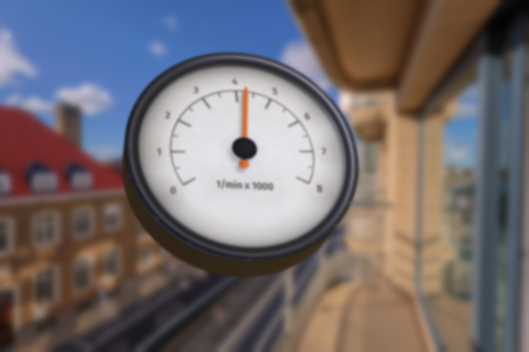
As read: 4250; rpm
